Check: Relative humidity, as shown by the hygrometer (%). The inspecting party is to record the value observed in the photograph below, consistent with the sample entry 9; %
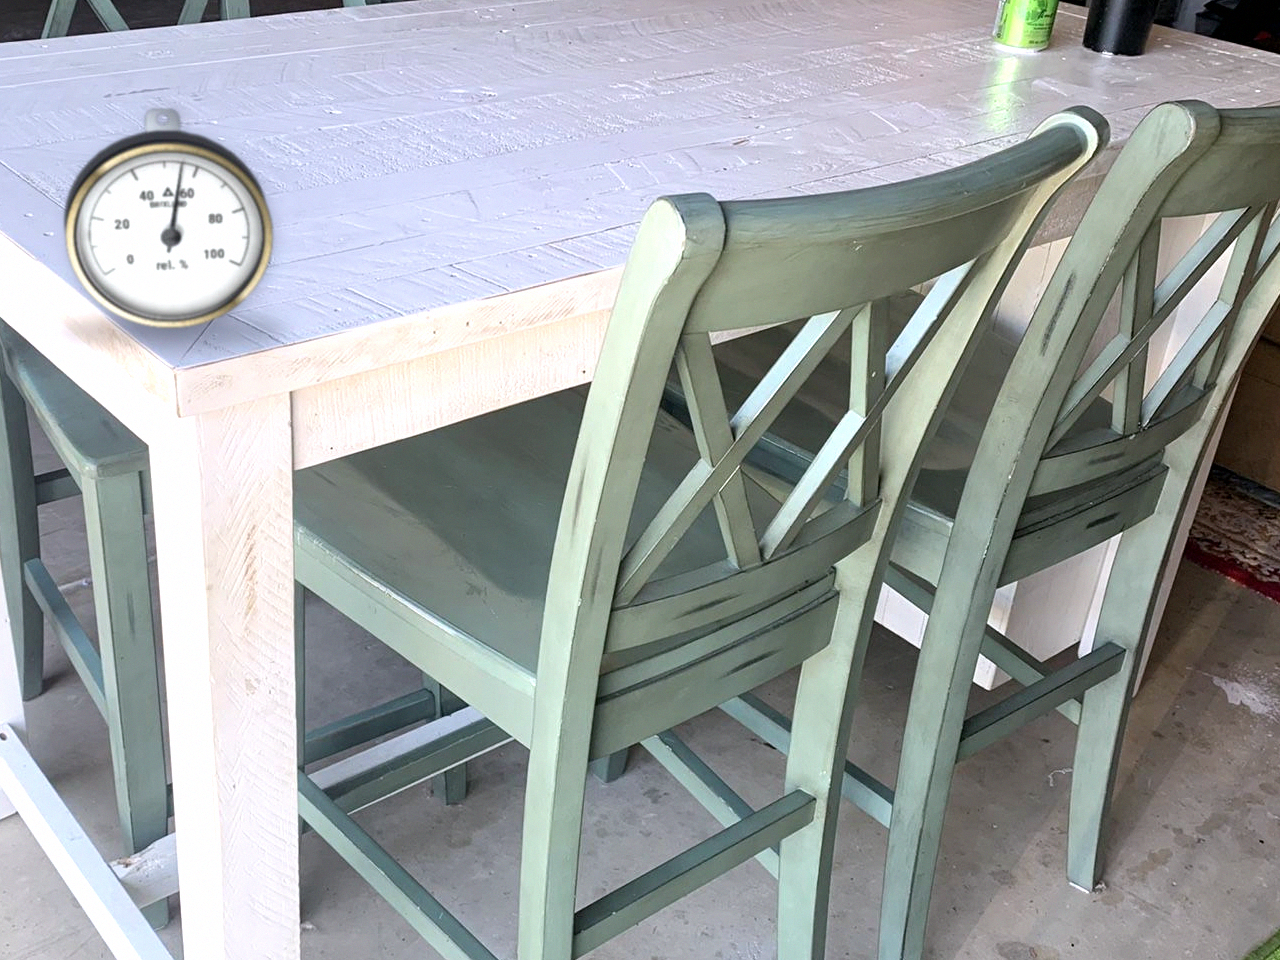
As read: 55; %
